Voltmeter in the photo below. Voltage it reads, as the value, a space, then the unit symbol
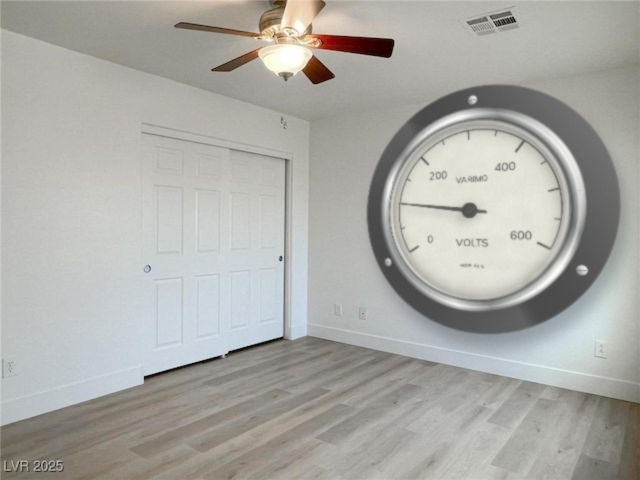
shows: 100 V
